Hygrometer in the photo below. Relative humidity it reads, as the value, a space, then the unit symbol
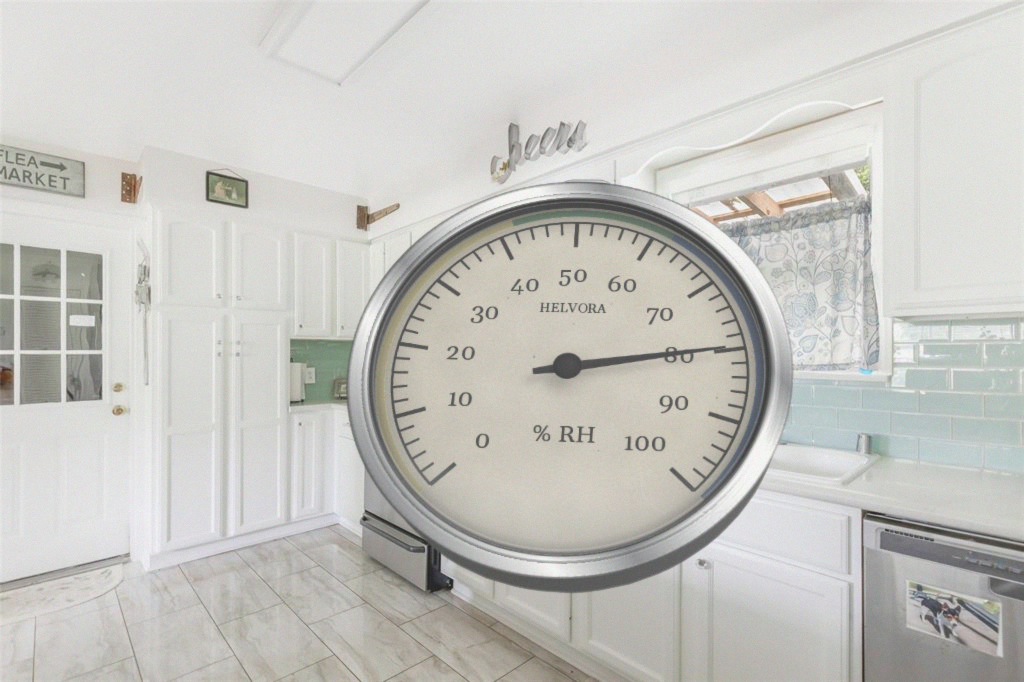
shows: 80 %
